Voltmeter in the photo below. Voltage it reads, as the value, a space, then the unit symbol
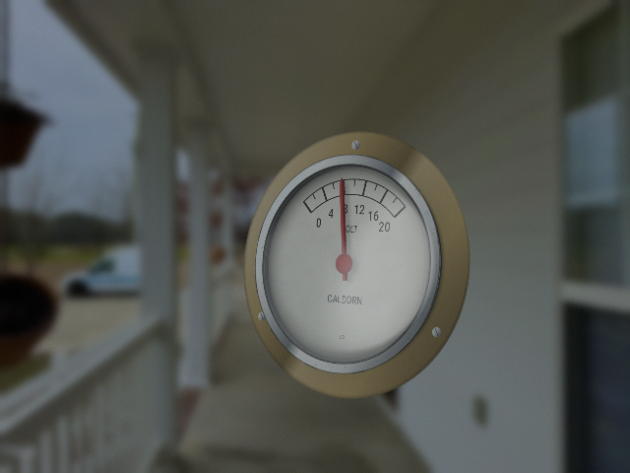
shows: 8 V
